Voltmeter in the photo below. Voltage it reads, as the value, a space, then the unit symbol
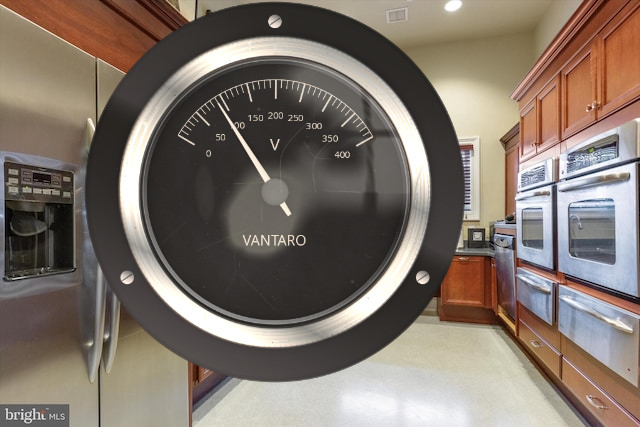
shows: 90 V
